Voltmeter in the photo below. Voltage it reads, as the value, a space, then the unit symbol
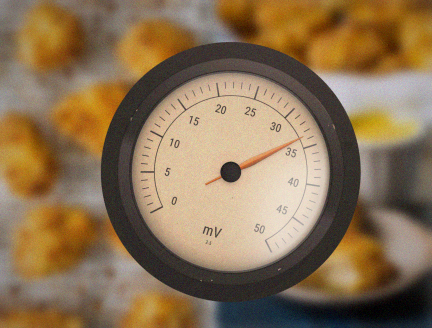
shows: 33.5 mV
